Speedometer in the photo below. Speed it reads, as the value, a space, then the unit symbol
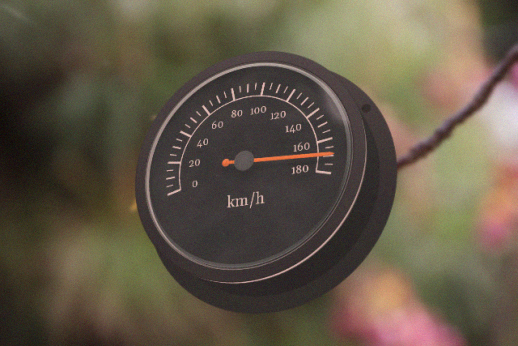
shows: 170 km/h
